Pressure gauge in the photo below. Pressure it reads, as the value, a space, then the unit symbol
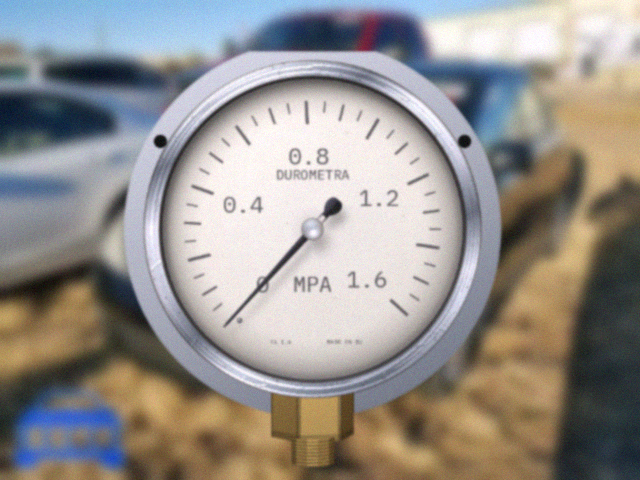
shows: 0 MPa
